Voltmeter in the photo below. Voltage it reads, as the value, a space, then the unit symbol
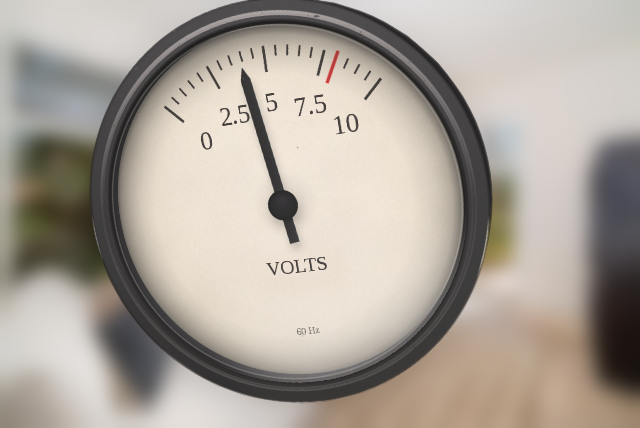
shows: 4 V
